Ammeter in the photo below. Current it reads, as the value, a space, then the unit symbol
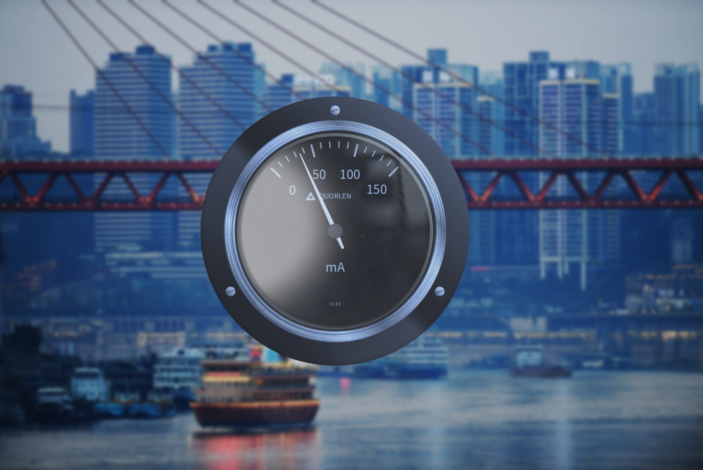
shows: 35 mA
